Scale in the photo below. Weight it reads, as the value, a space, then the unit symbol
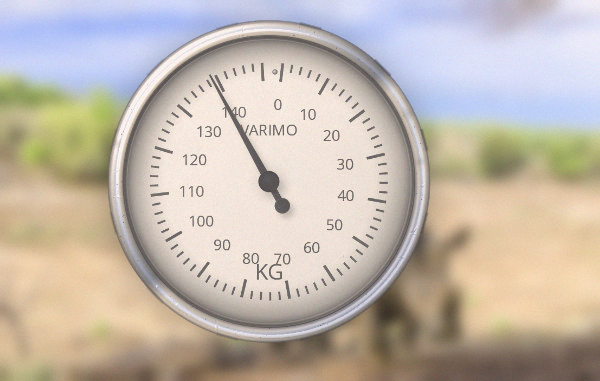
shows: 139 kg
